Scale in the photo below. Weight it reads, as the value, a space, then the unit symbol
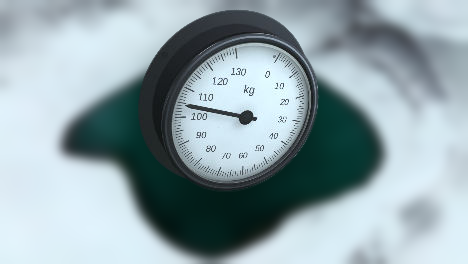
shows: 105 kg
